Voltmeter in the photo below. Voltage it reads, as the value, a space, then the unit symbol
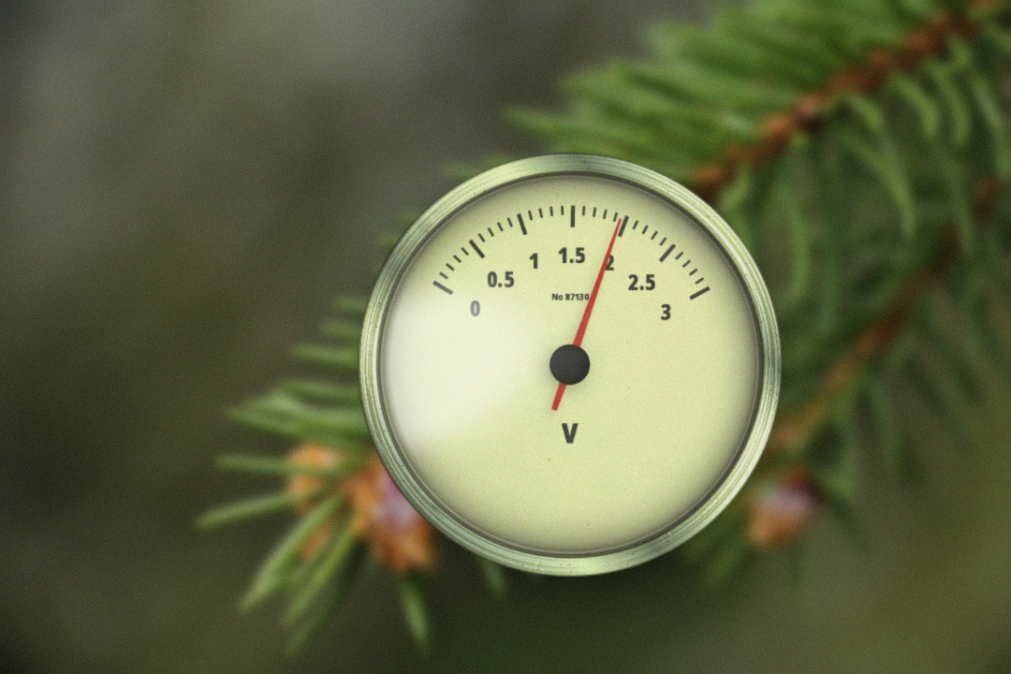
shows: 1.95 V
